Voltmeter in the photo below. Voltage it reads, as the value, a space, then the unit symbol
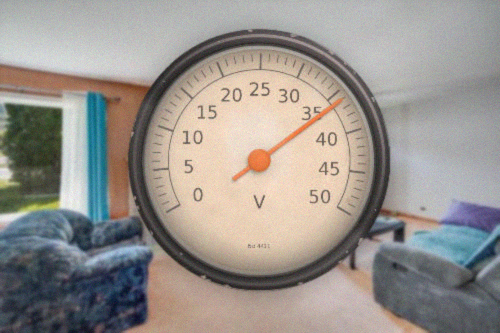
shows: 36 V
